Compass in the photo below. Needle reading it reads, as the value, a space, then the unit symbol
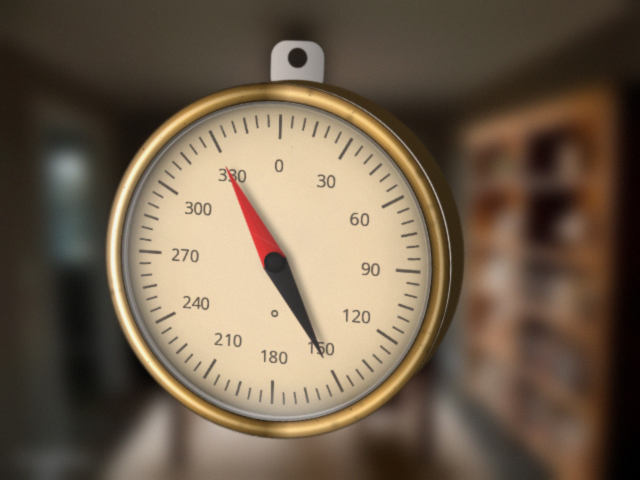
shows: 330 °
